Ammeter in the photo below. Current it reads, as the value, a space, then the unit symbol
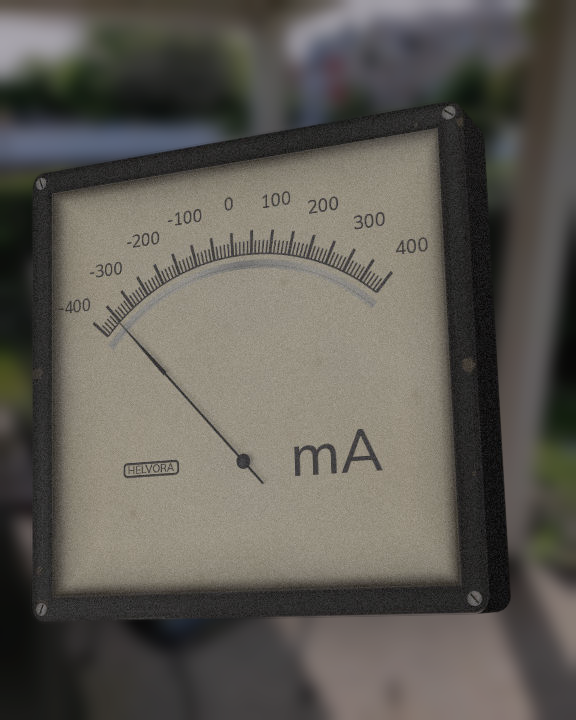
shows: -350 mA
